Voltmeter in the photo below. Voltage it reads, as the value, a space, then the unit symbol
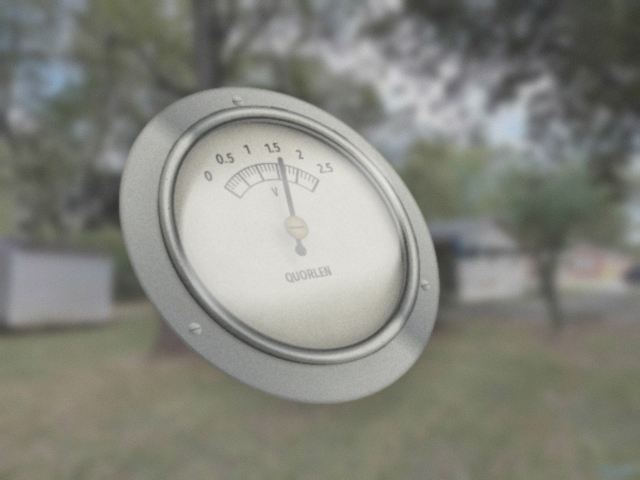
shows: 1.5 V
